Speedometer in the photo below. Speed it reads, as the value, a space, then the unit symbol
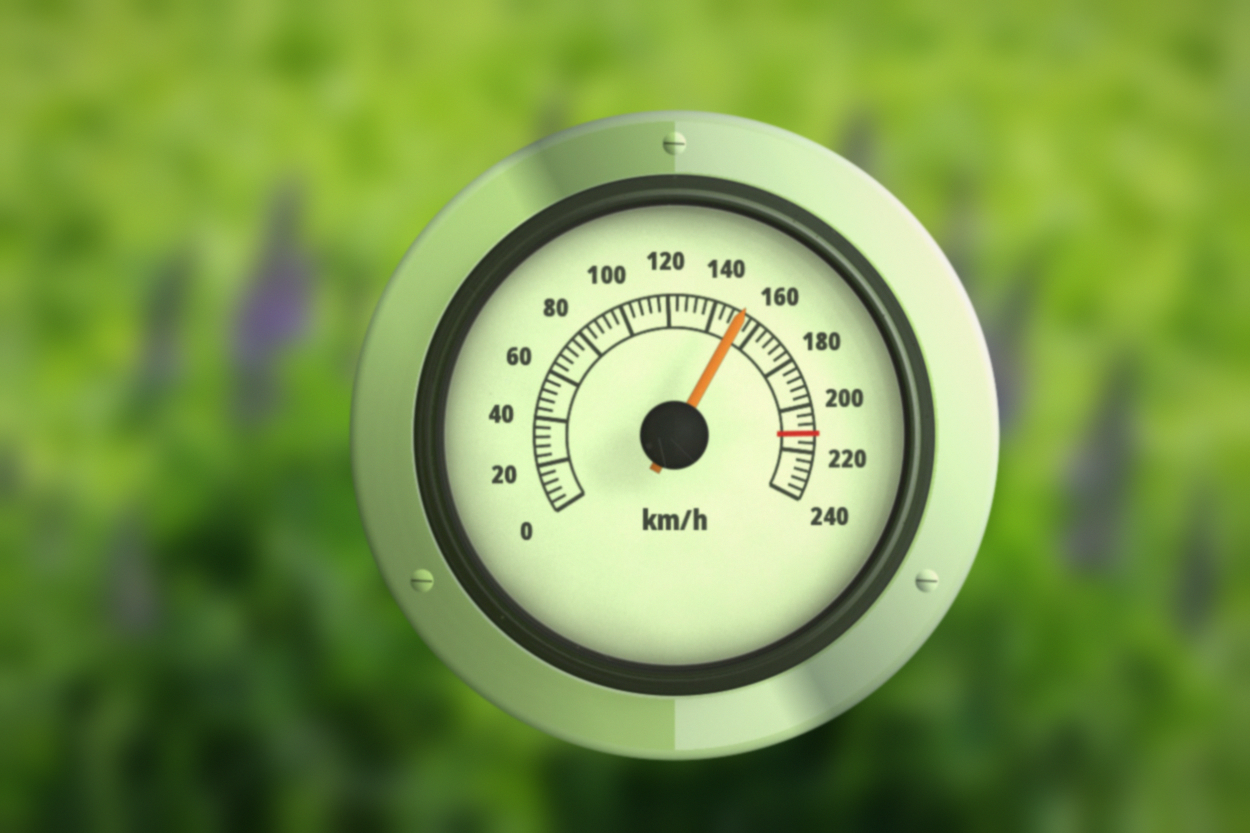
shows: 152 km/h
